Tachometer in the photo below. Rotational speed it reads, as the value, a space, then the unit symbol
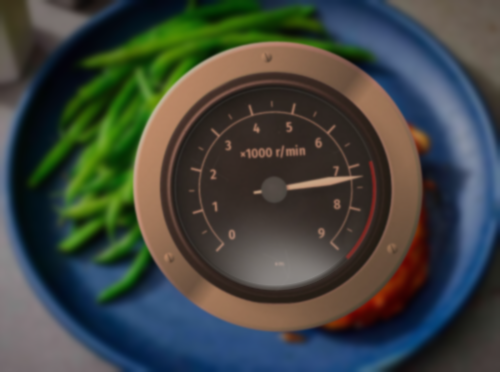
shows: 7250 rpm
